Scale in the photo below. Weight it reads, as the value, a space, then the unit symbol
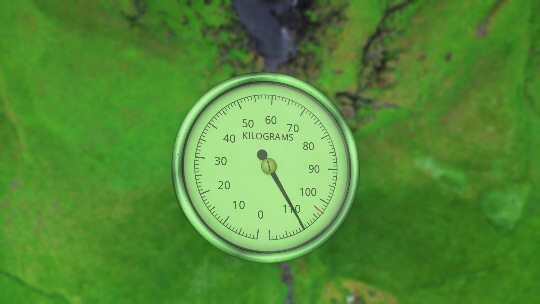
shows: 110 kg
